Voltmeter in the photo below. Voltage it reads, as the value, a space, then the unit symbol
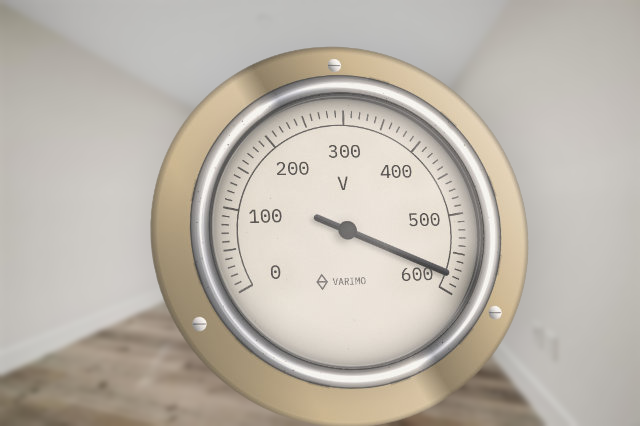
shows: 580 V
